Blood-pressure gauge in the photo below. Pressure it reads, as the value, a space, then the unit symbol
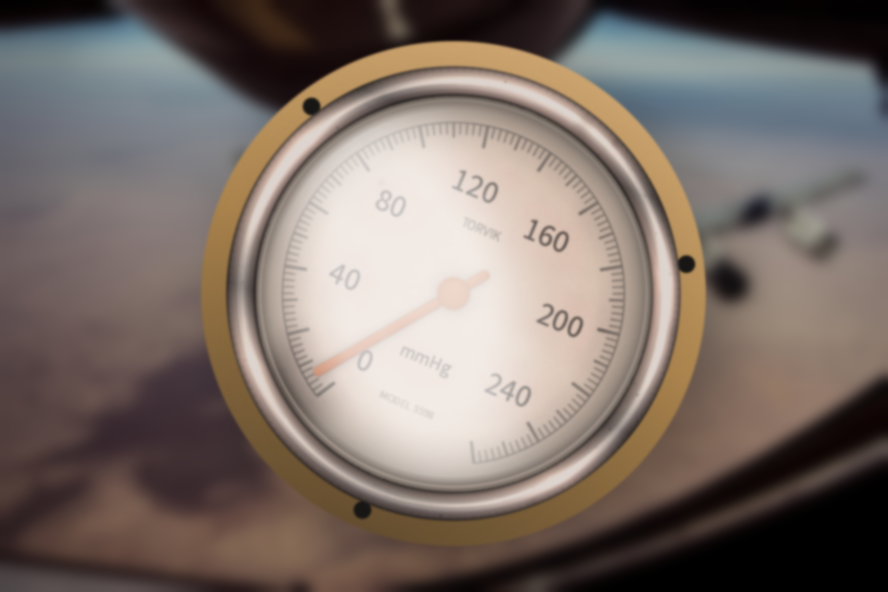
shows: 6 mmHg
